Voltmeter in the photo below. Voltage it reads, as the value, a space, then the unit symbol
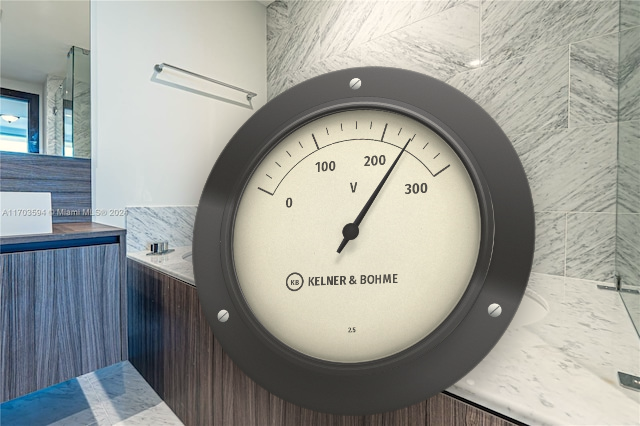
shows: 240 V
